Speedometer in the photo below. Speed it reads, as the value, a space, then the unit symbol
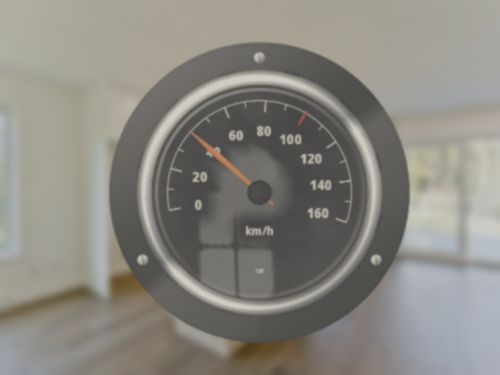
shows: 40 km/h
